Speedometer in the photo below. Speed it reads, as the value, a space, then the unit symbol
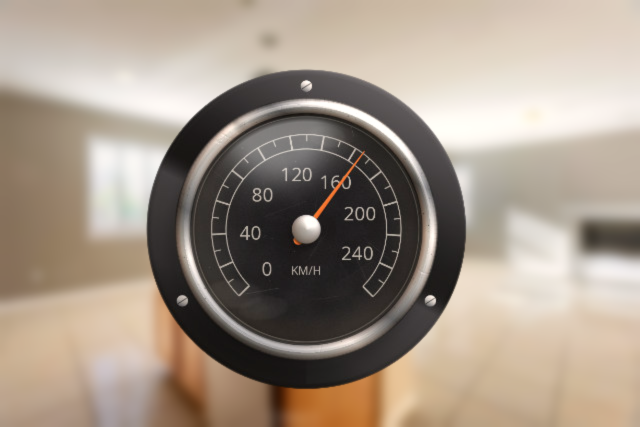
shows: 165 km/h
